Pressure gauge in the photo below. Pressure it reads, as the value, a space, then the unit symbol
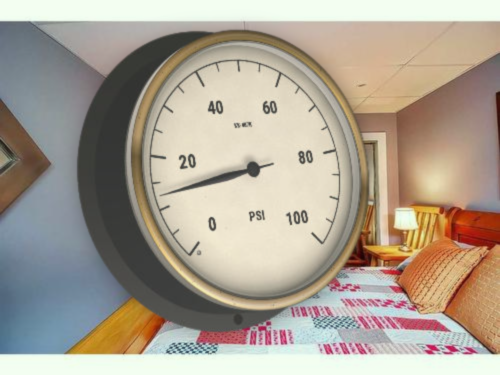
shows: 12.5 psi
